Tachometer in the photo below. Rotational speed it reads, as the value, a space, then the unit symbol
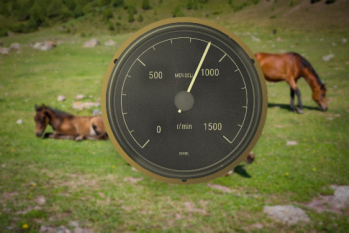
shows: 900 rpm
